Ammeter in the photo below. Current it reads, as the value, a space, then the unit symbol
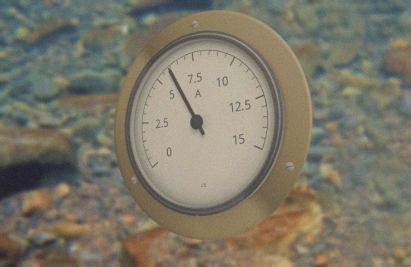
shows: 6 A
